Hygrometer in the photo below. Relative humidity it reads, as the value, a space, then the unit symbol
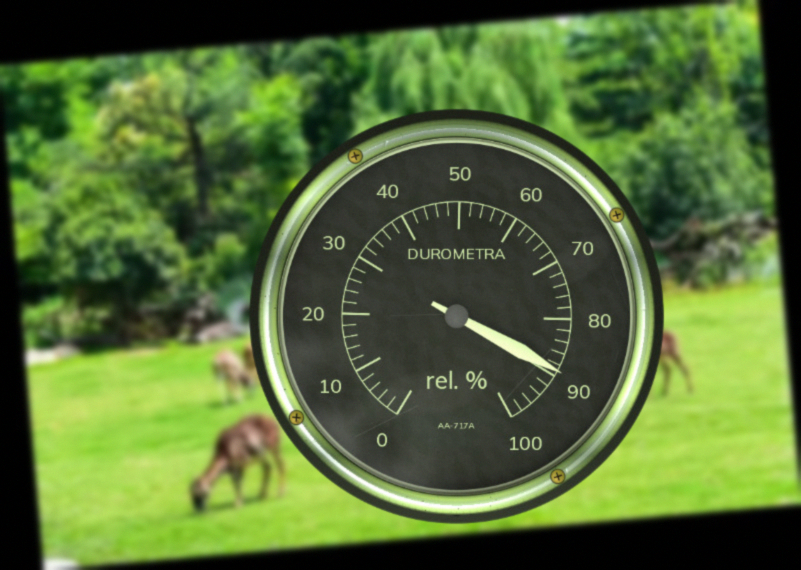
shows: 89 %
